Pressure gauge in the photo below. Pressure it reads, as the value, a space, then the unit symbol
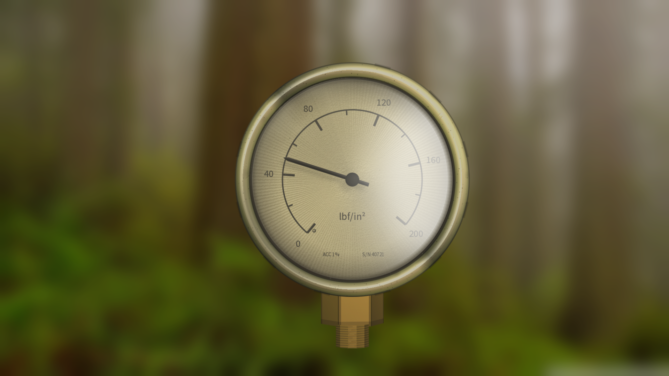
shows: 50 psi
